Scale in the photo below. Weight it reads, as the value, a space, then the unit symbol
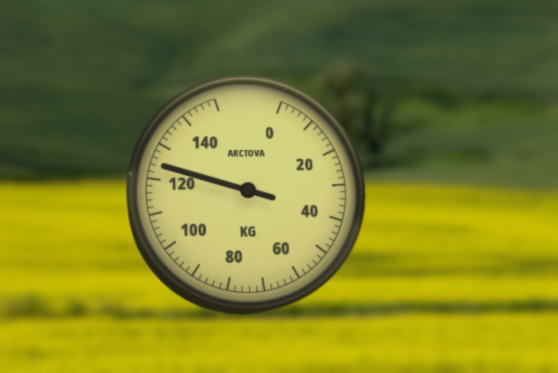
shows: 124 kg
